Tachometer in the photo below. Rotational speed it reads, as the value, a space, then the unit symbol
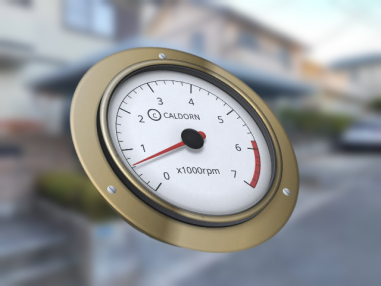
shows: 600 rpm
